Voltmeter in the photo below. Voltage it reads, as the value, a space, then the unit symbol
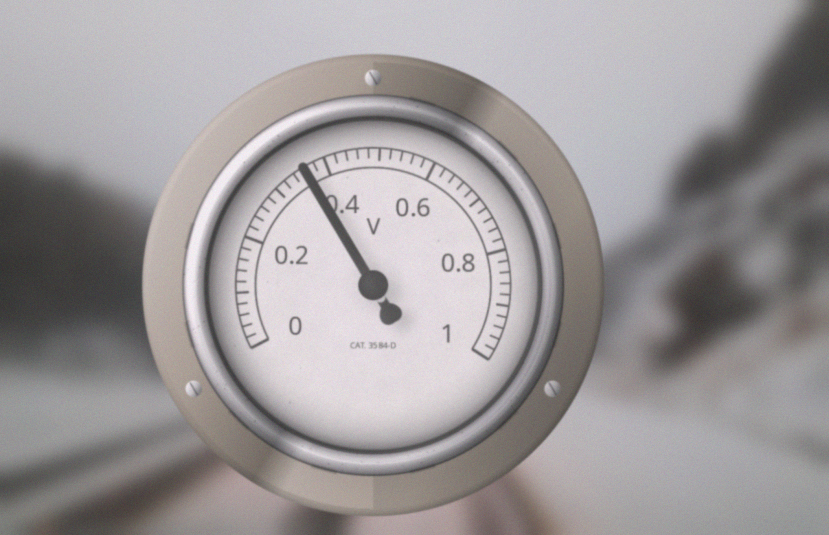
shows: 0.36 V
